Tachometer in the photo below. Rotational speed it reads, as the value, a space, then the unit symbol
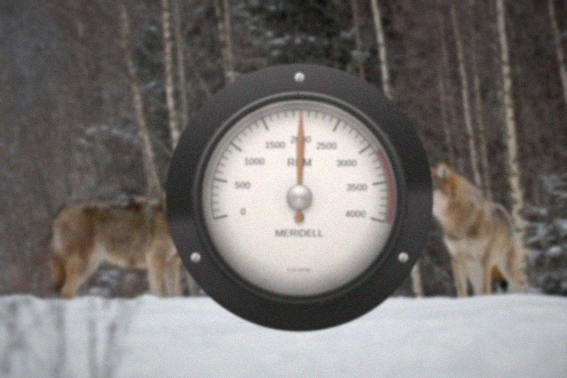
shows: 2000 rpm
